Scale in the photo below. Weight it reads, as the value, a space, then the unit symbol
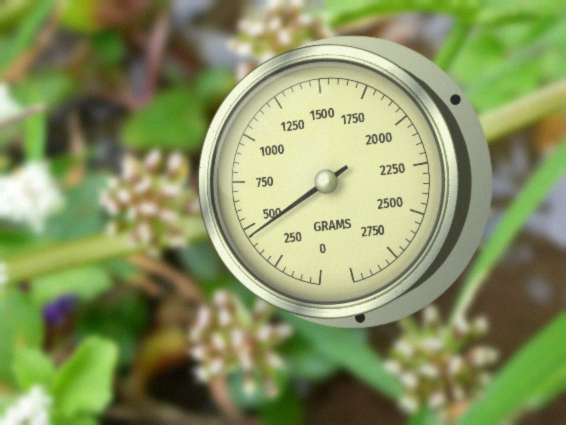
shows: 450 g
